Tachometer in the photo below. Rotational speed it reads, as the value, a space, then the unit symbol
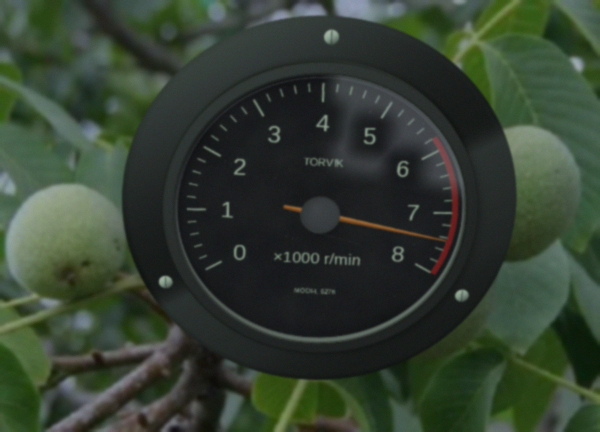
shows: 7400 rpm
